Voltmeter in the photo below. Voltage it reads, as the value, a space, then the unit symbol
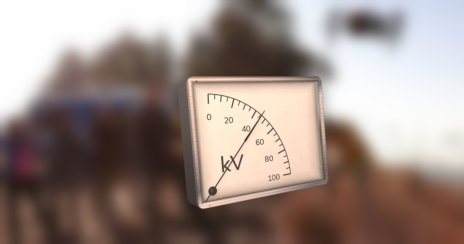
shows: 45 kV
